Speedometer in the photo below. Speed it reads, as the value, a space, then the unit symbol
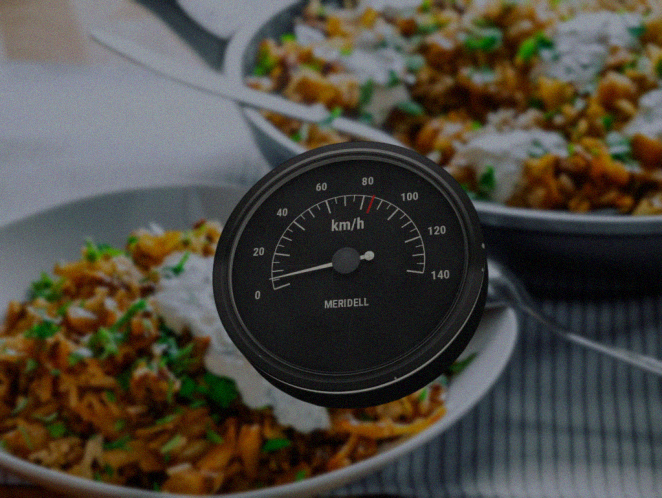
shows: 5 km/h
